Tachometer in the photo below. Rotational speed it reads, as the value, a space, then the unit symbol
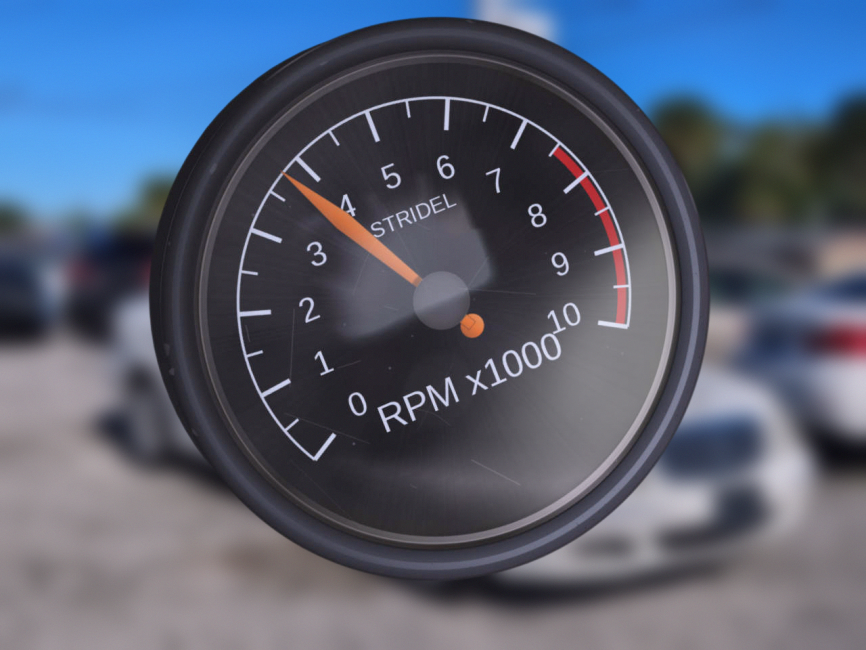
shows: 3750 rpm
